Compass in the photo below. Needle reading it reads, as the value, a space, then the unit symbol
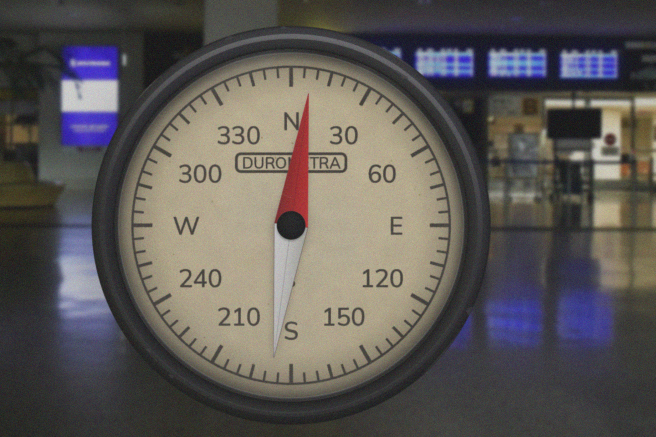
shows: 7.5 °
